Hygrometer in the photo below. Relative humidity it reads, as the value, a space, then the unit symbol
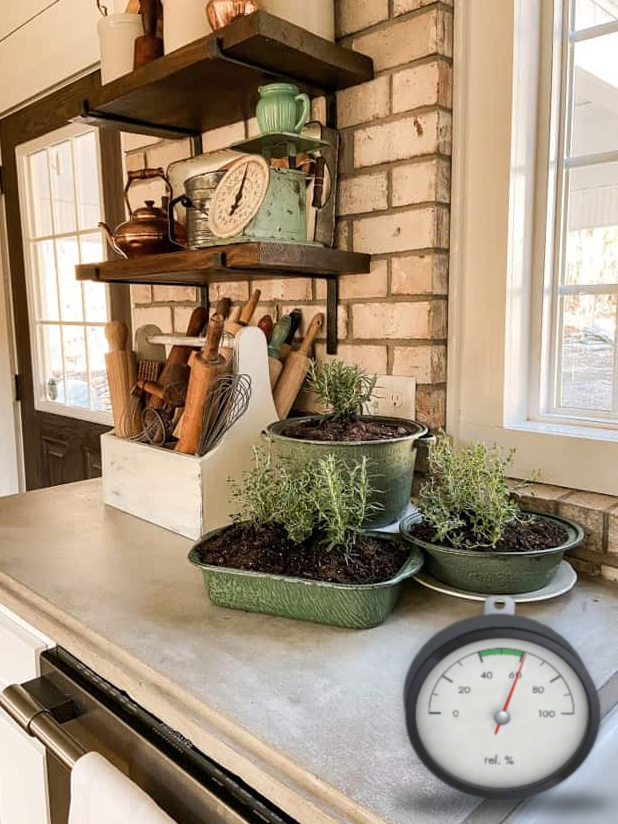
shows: 60 %
